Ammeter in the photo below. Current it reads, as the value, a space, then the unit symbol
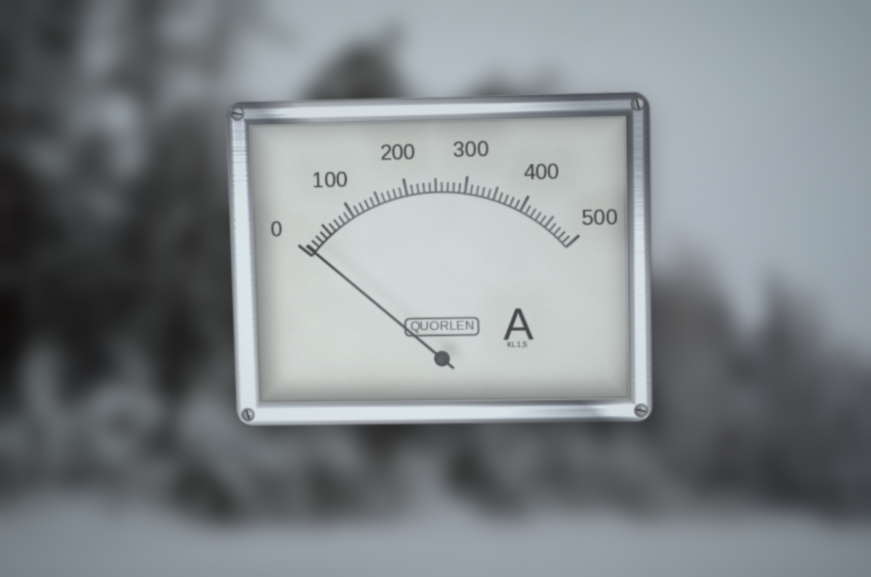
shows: 10 A
